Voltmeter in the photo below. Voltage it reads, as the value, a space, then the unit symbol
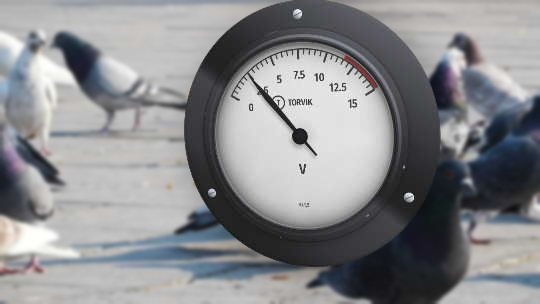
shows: 2.5 V
